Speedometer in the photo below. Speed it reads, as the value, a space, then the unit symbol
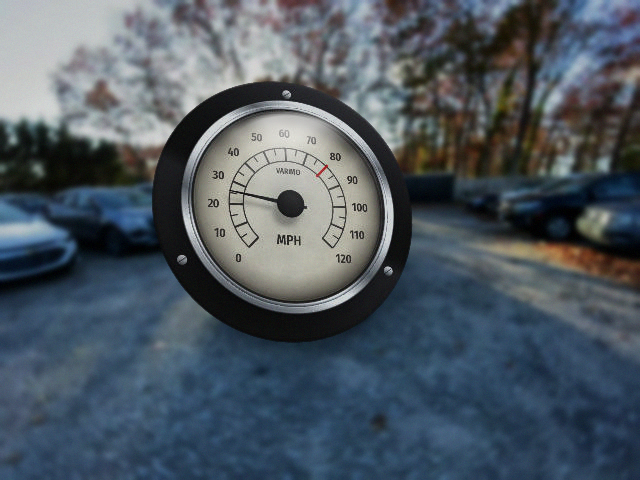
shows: 25 mph
